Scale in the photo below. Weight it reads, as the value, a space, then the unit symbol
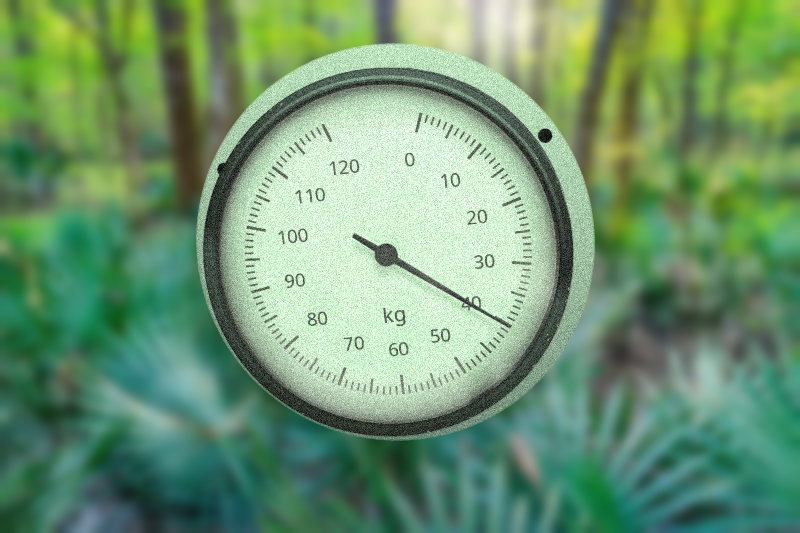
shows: 40 kg
